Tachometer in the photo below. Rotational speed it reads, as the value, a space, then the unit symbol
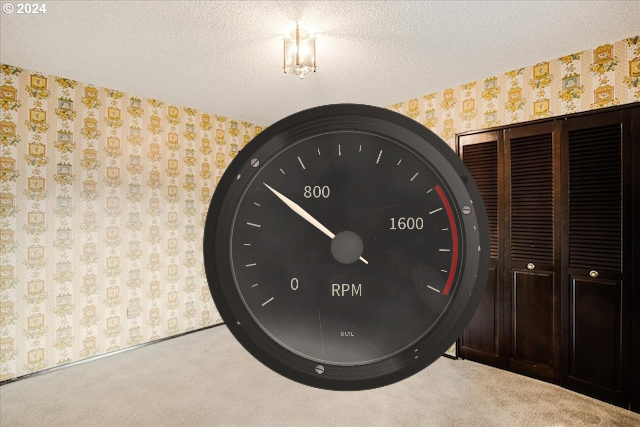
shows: 600 rpm
